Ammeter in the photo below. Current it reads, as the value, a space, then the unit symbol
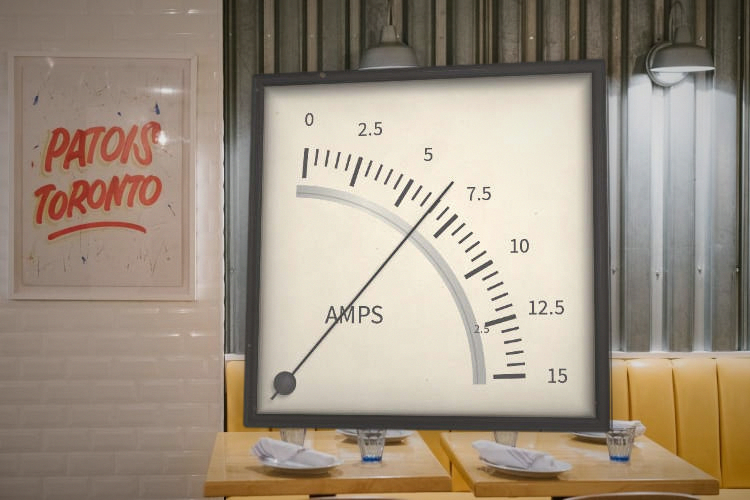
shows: 6.5 A
